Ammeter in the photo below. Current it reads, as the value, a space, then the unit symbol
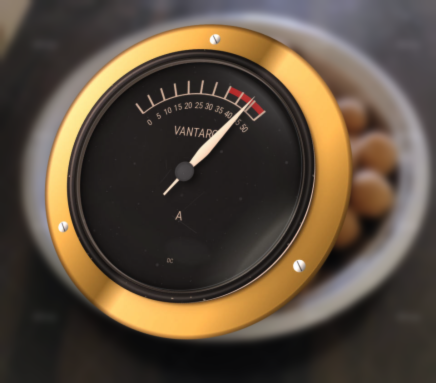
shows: 45 A
